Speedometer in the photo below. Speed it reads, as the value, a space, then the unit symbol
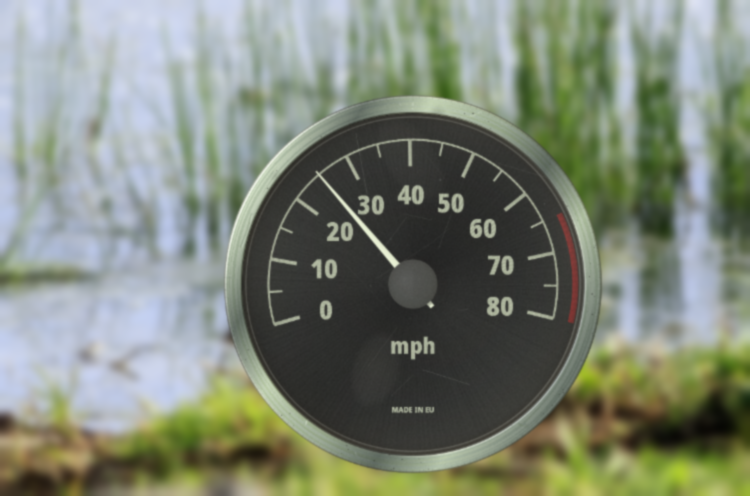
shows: 25 mph
